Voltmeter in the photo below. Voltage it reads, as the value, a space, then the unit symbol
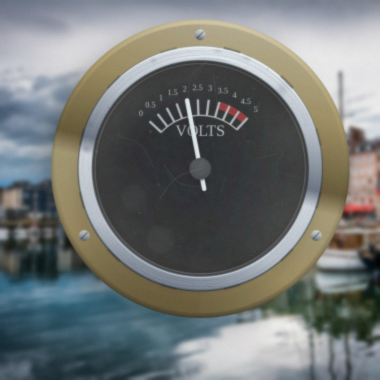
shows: 2 V
